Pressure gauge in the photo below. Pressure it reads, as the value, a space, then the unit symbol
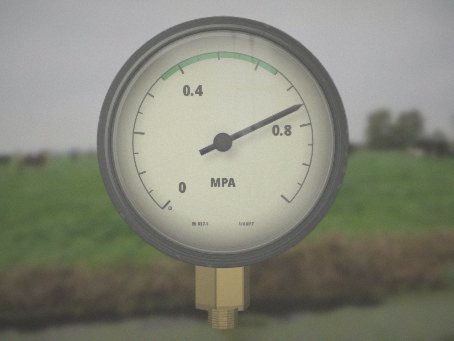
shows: 0.75 MPa
